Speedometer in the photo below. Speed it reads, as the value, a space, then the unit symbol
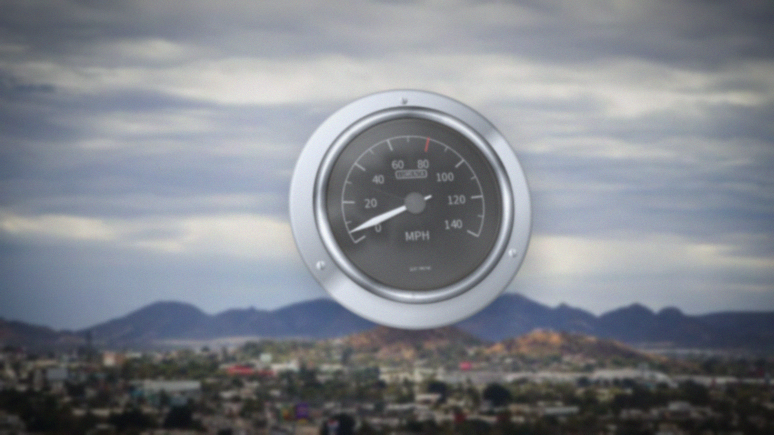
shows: 5 mph
